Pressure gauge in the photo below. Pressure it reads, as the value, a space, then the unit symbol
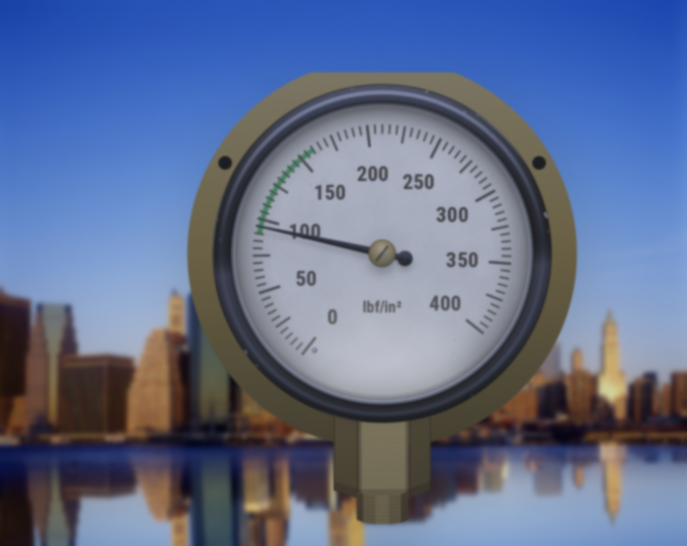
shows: 95 psi
